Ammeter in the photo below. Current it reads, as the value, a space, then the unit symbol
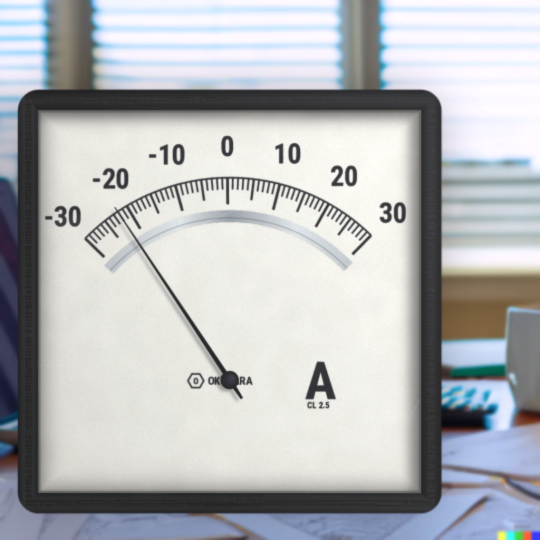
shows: -22 A
